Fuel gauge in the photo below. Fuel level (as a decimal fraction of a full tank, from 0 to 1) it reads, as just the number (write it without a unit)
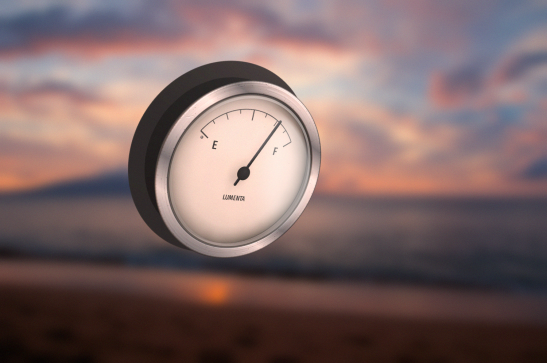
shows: 0.75
